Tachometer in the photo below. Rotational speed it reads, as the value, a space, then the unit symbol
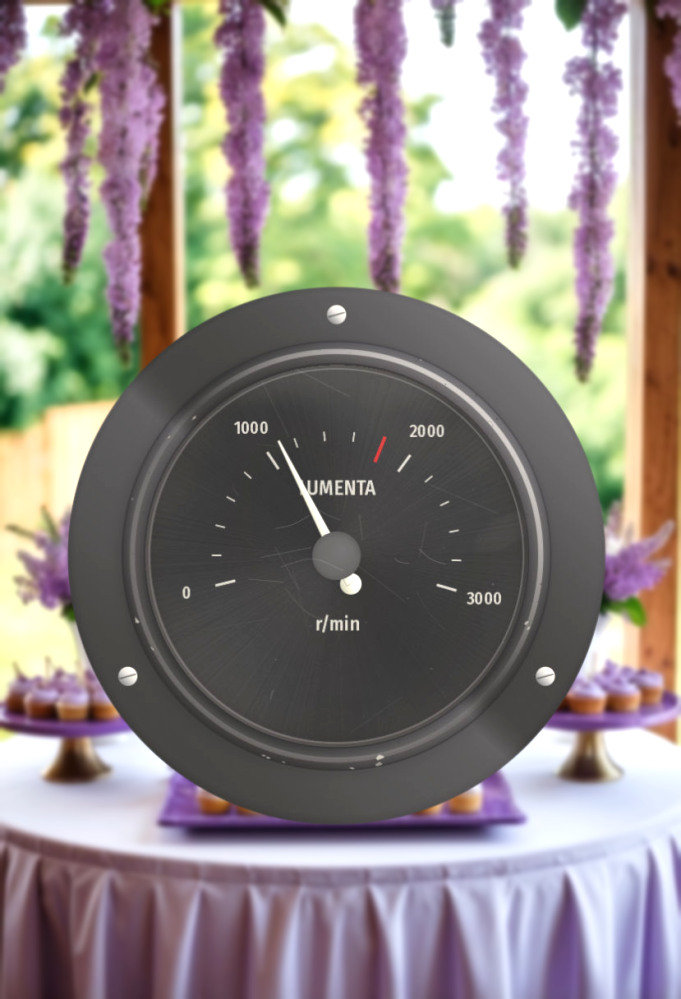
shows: 1100 rpm
